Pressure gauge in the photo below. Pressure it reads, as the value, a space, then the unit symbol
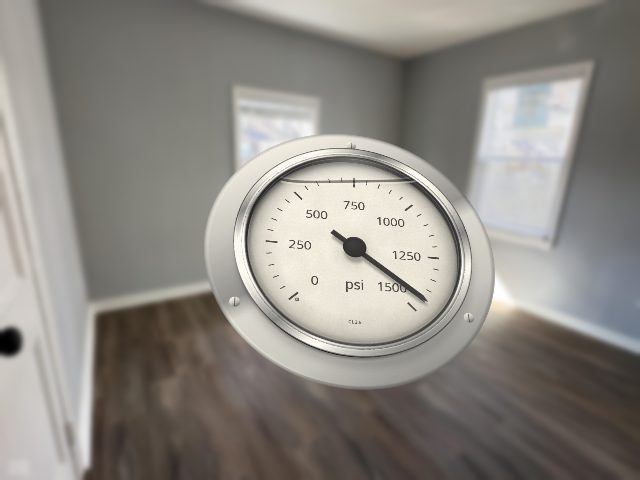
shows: 1450 psi
